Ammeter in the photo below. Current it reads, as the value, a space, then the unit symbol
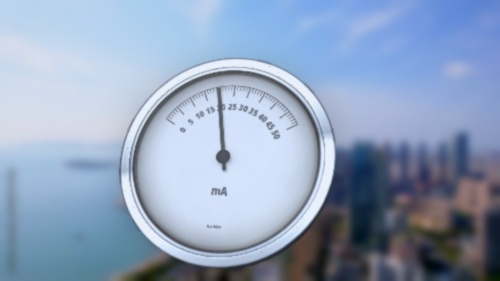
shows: 20 mA
